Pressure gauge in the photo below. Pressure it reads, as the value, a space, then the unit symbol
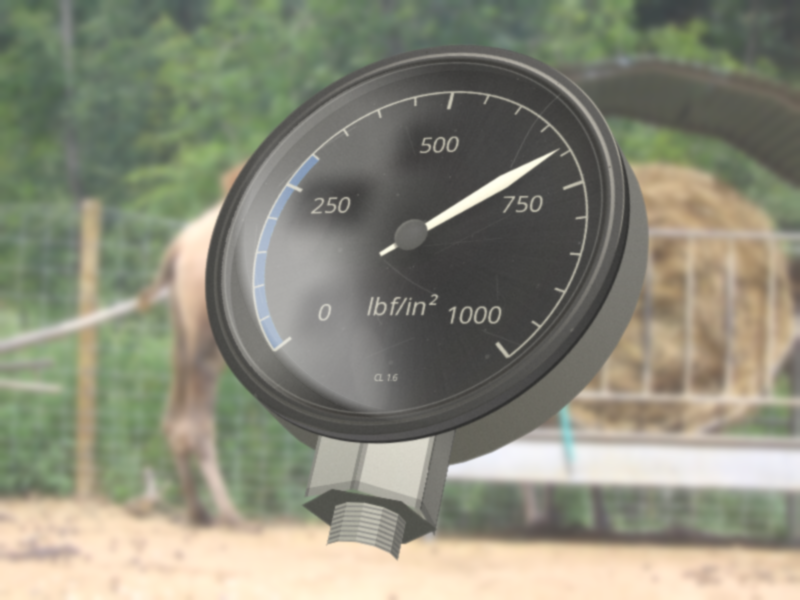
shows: 700 psi
